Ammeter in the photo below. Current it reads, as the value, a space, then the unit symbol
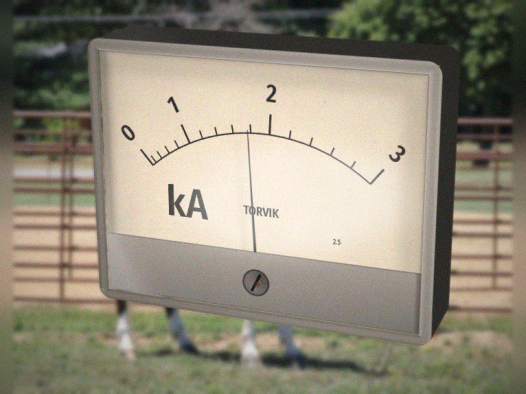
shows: 1.8 kA
